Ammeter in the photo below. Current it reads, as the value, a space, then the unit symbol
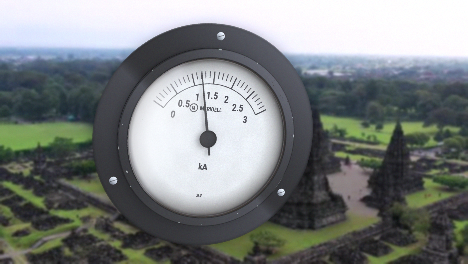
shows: 1.2 kA
